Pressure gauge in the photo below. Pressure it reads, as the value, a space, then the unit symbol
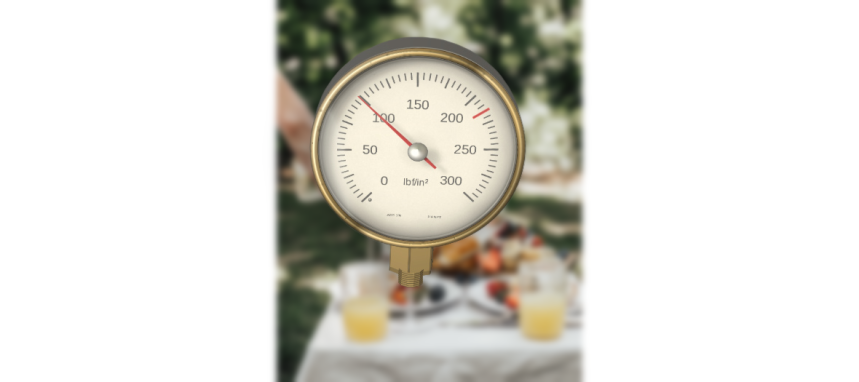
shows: 100 psi
